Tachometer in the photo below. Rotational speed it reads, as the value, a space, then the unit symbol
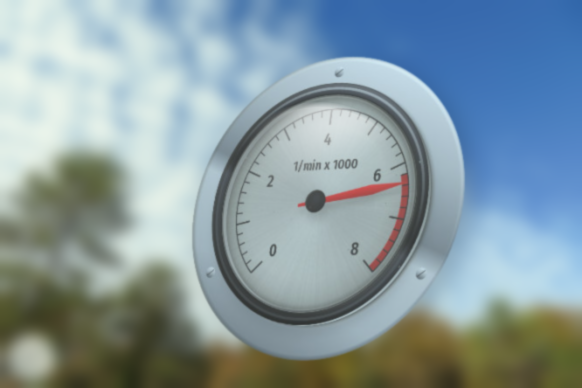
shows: 6400 rpm
